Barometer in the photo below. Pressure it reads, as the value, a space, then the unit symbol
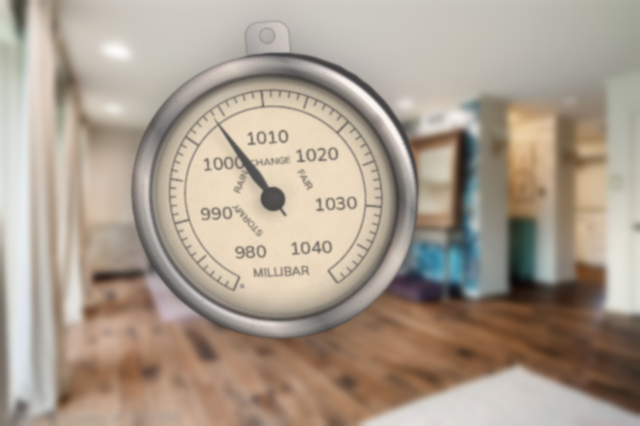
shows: 1004 mbar
